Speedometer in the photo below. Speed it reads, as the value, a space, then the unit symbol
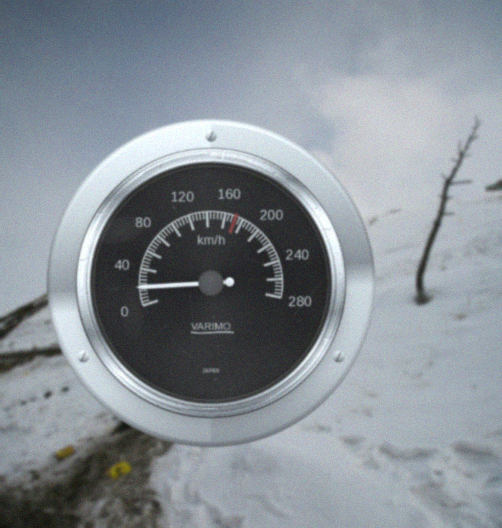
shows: 20 km/h
